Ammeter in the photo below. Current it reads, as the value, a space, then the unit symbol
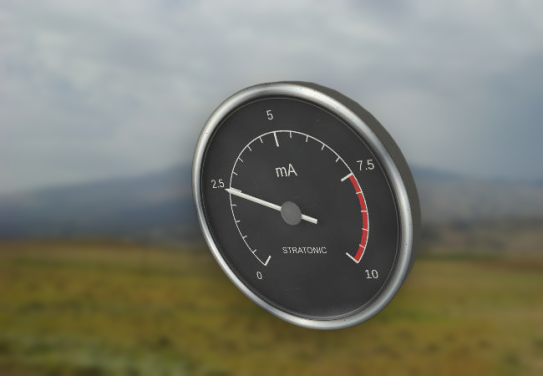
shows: 2.5 mA
